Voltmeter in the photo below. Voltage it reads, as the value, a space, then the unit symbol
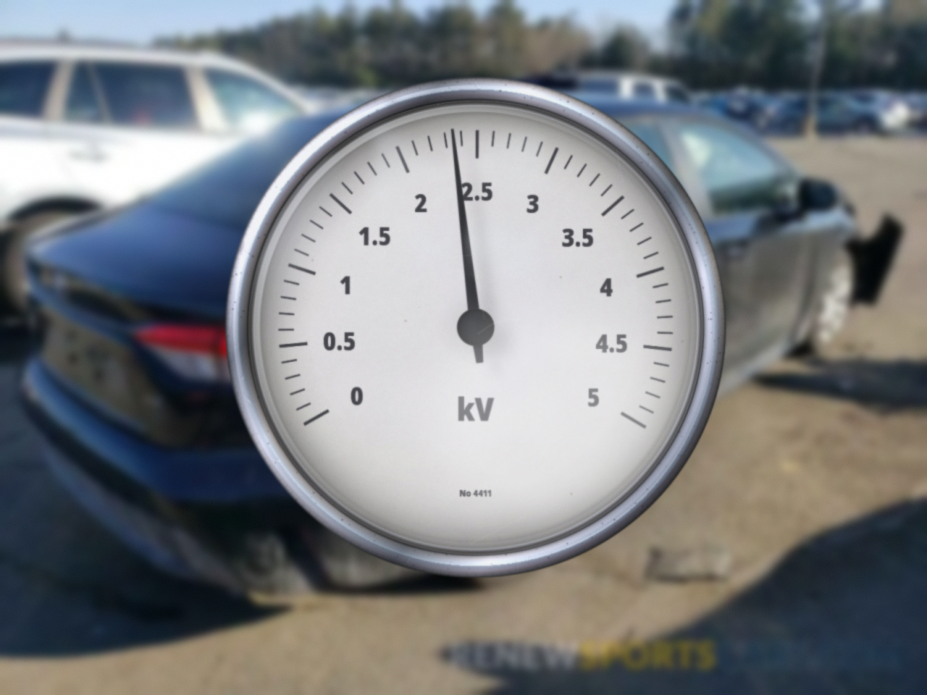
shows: 2.35 kV
